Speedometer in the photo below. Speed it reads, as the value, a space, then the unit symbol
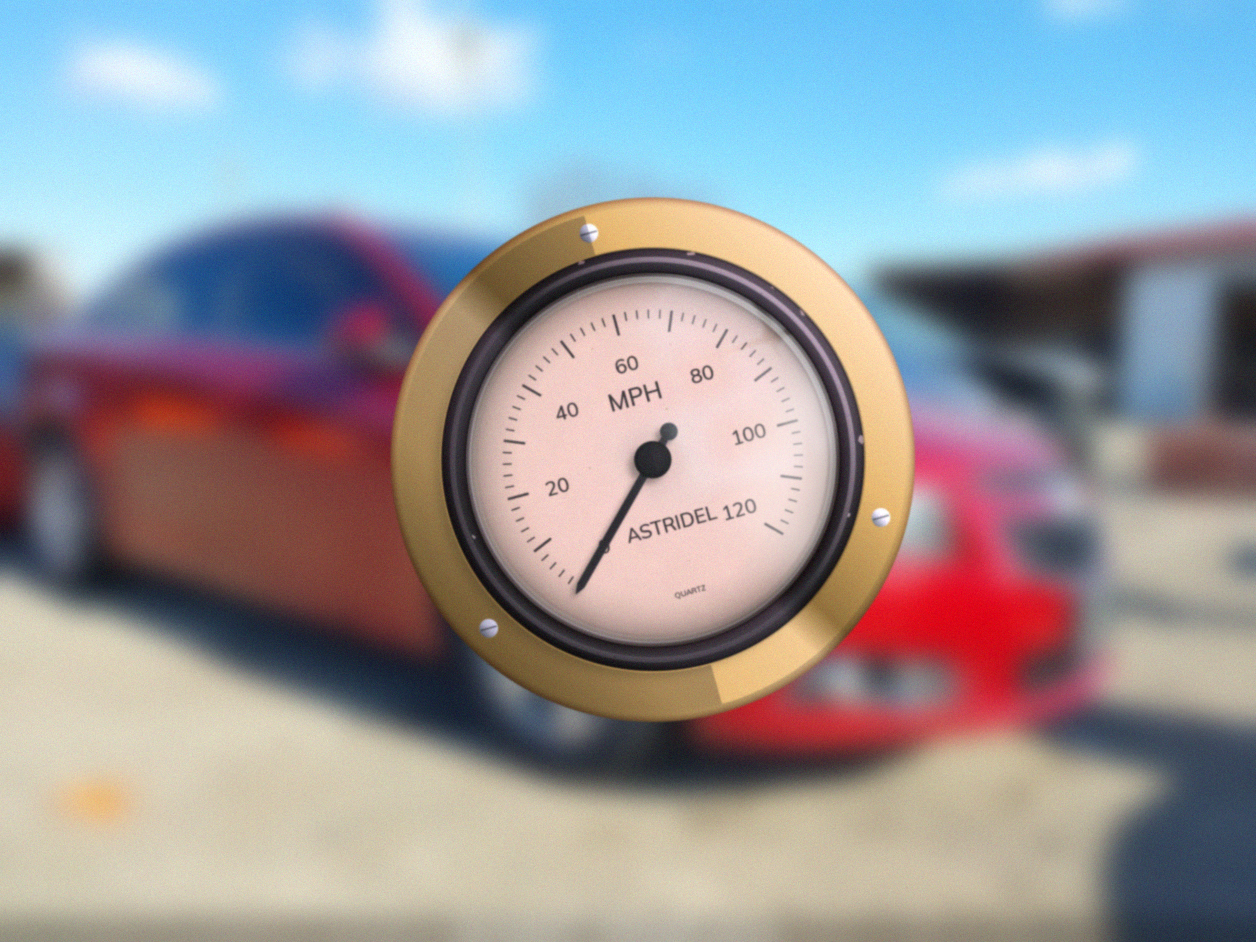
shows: 0 mph
